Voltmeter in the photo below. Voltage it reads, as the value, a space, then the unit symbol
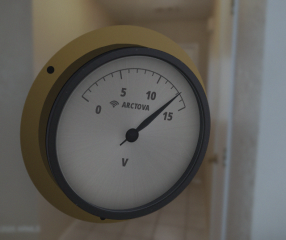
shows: 13 V
